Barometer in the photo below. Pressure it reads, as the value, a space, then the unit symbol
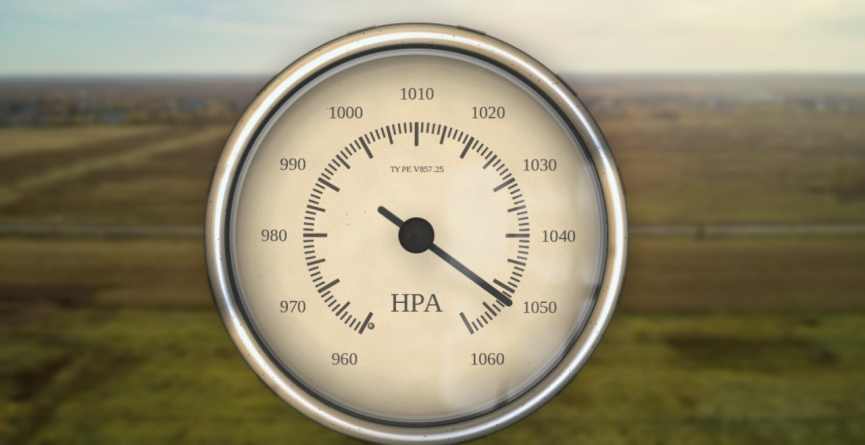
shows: 1052 hPa
